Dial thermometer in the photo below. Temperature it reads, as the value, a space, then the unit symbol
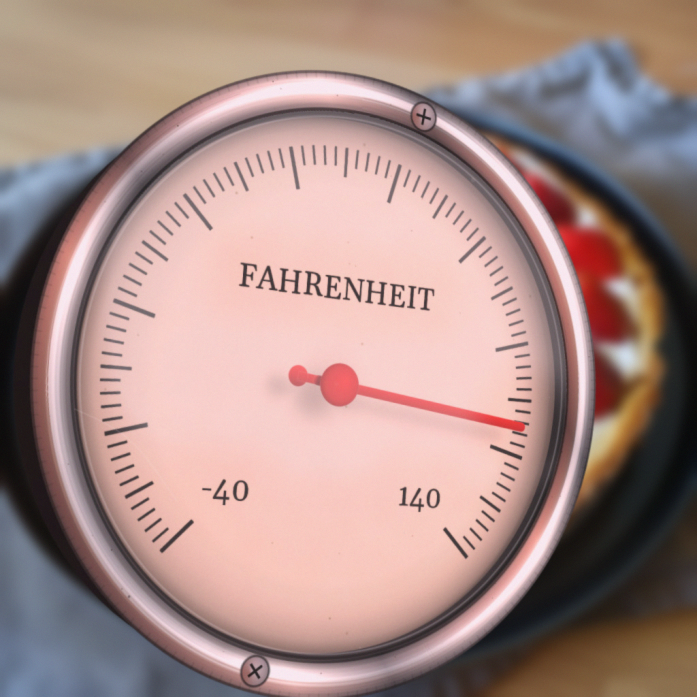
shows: 115 °F
